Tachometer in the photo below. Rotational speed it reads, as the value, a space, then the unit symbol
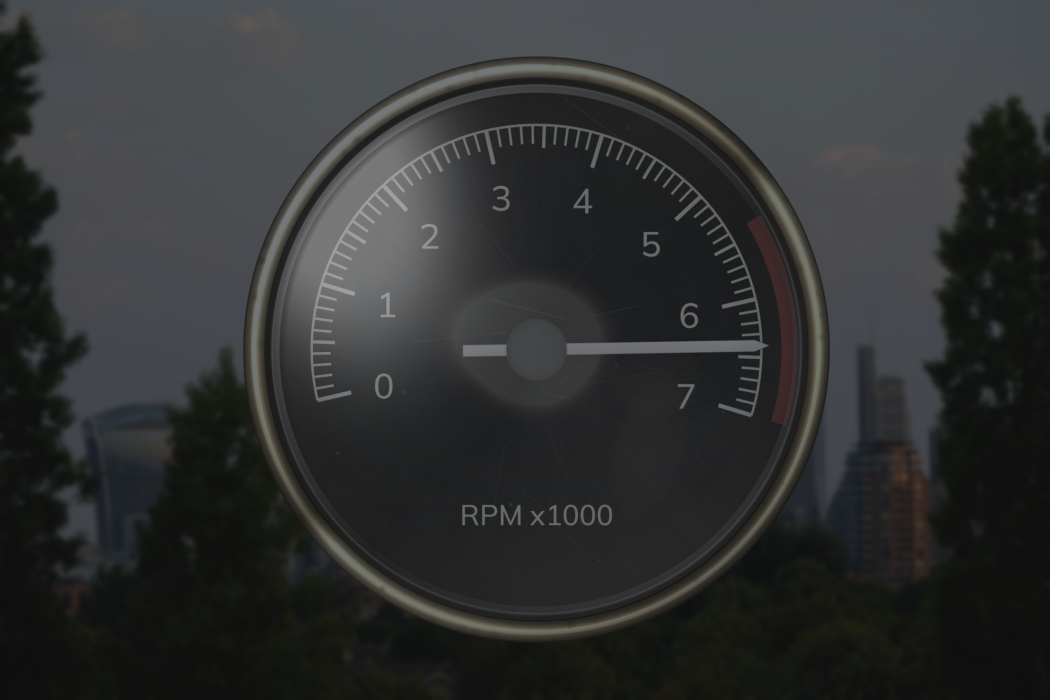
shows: 6400 rpm
